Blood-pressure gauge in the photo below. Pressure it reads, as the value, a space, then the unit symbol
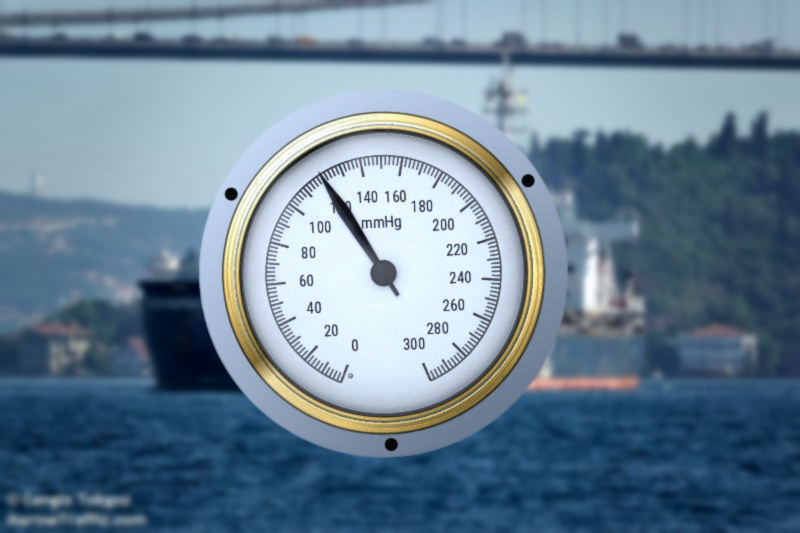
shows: 120 mmHg
